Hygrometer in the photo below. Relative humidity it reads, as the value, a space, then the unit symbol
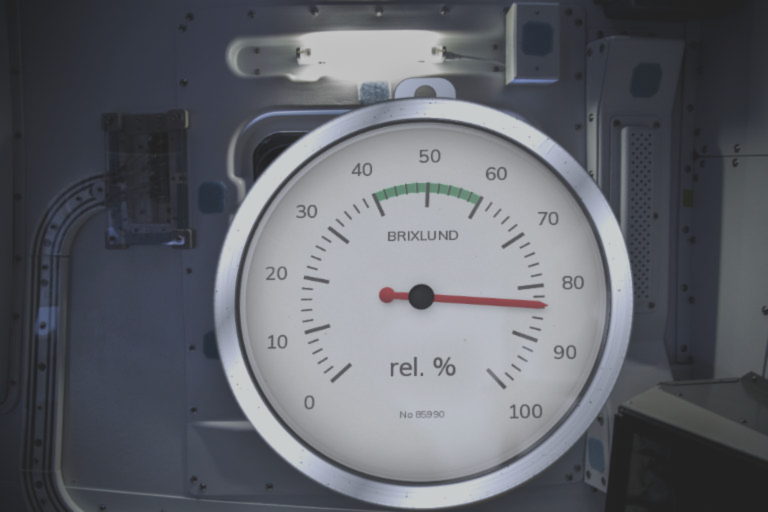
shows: 84 %
